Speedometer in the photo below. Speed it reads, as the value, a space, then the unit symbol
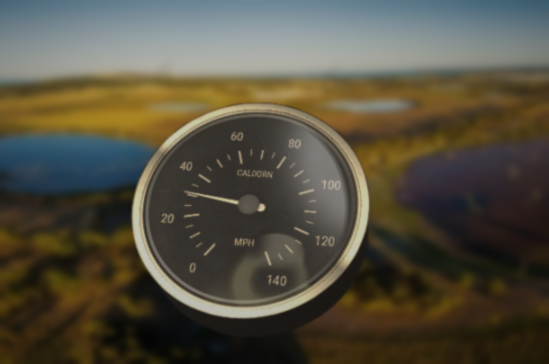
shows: 30 mph
